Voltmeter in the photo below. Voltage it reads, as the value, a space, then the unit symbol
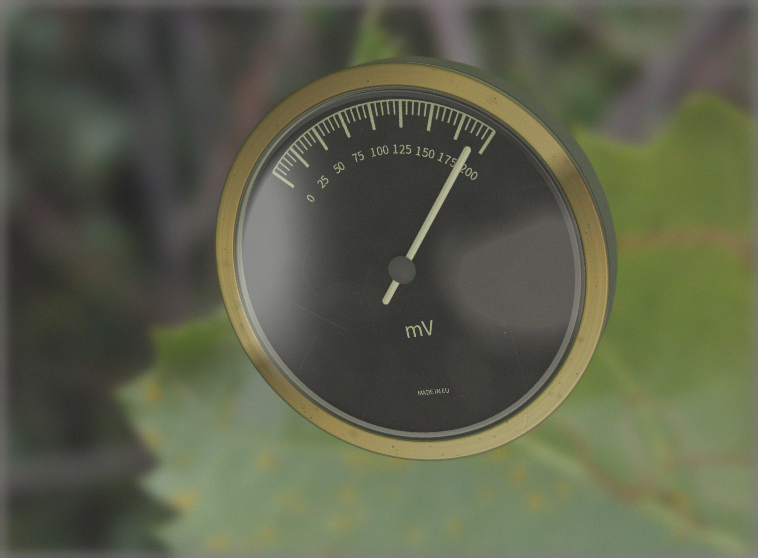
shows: 190 mV
